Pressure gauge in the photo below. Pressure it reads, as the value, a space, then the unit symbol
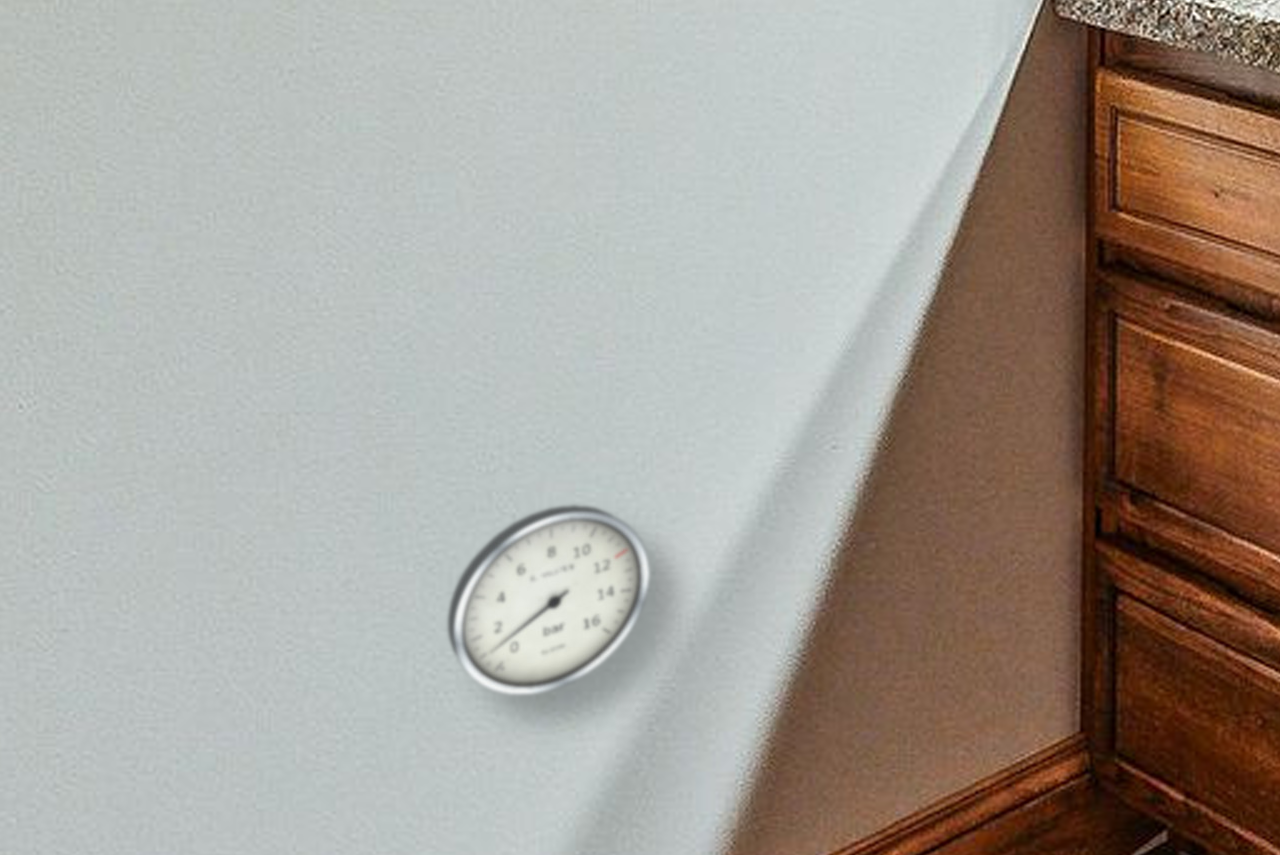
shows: 1 bar
